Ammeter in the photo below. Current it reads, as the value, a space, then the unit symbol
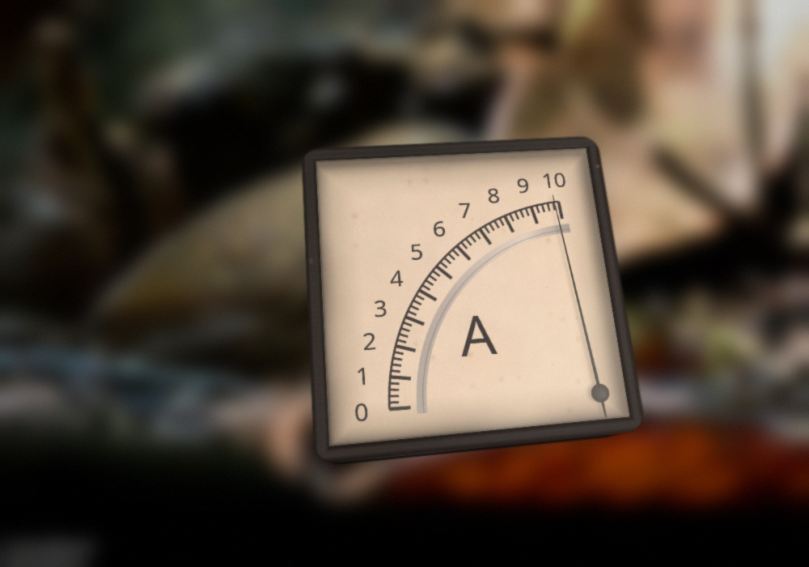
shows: 9.8 A
